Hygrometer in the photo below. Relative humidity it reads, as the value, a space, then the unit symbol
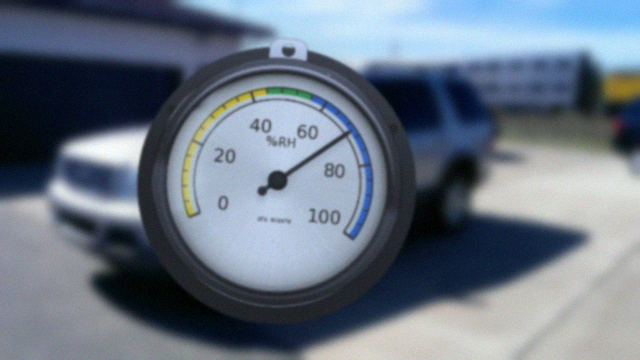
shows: 70 %
